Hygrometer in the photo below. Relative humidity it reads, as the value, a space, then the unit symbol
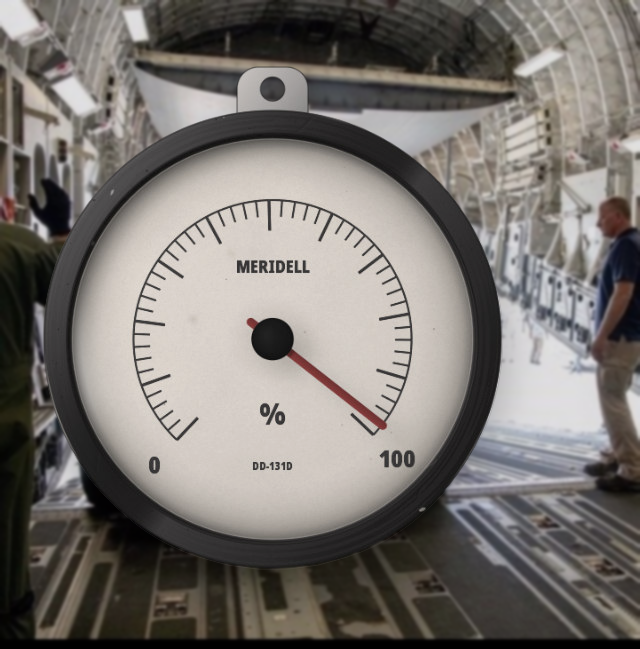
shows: 98 %
